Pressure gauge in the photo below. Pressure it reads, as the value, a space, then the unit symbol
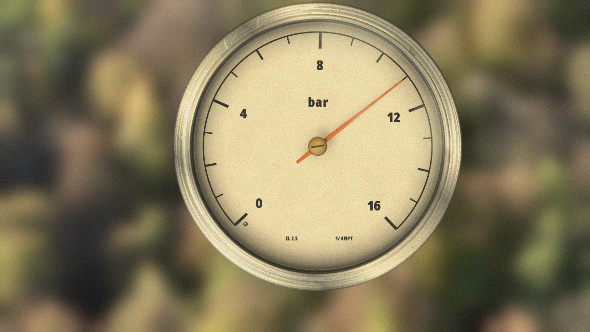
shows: 11 bar
